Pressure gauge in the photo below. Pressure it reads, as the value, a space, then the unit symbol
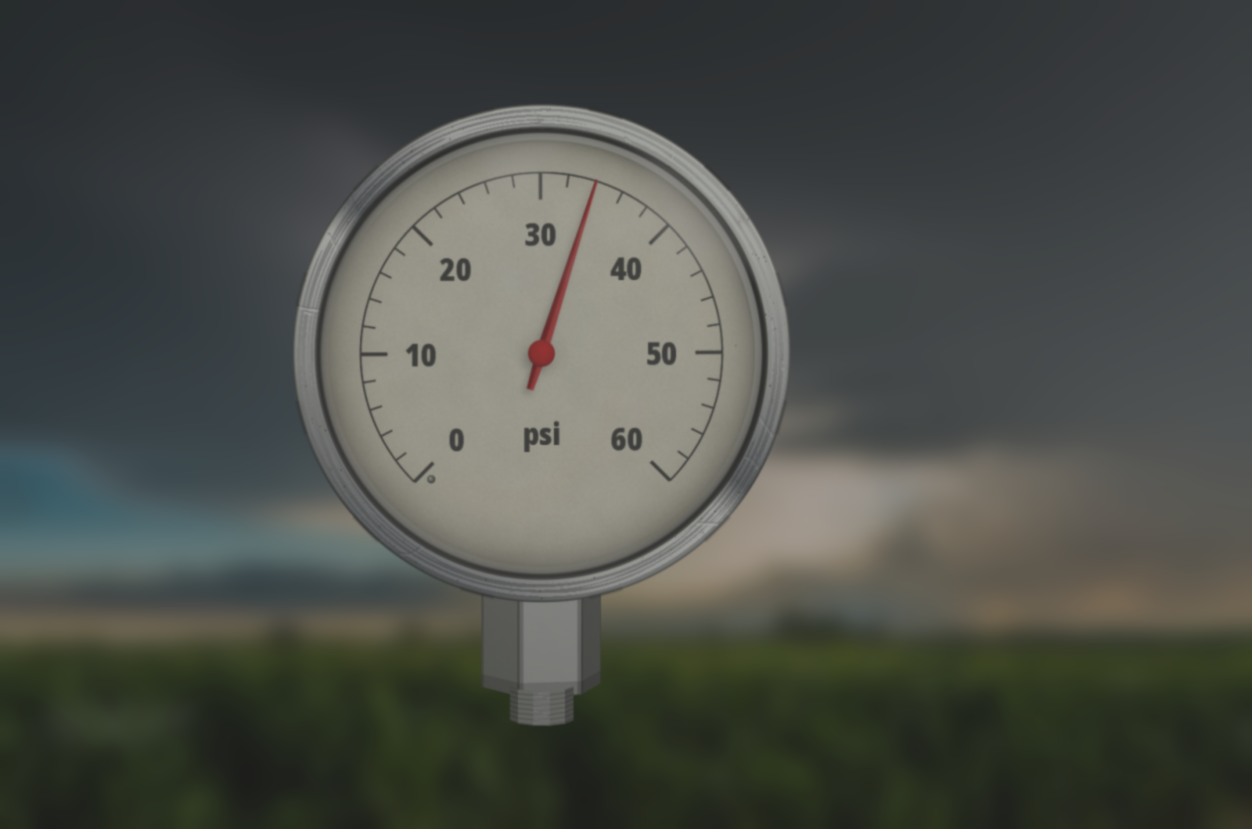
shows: 34 psi
